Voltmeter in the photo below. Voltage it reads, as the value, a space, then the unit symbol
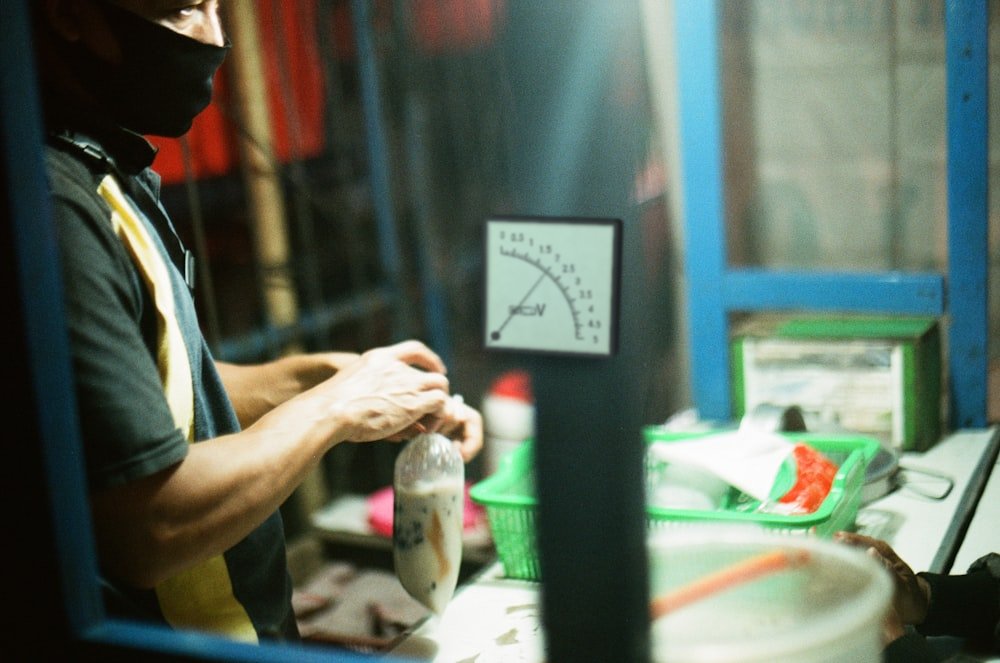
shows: 2 V
